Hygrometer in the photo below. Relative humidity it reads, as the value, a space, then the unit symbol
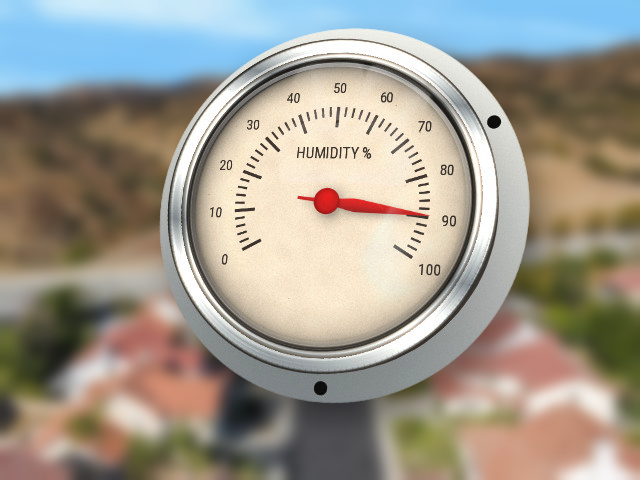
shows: 90 %
